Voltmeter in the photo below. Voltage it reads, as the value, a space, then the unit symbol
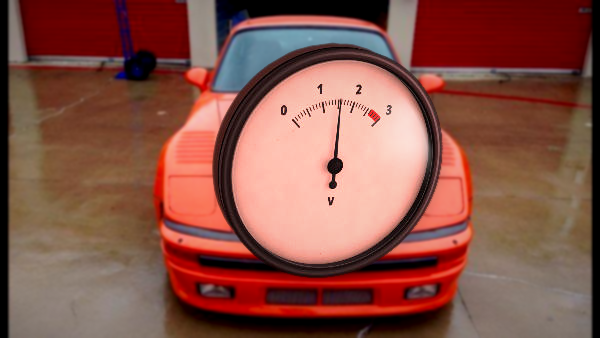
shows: 1.5 V
